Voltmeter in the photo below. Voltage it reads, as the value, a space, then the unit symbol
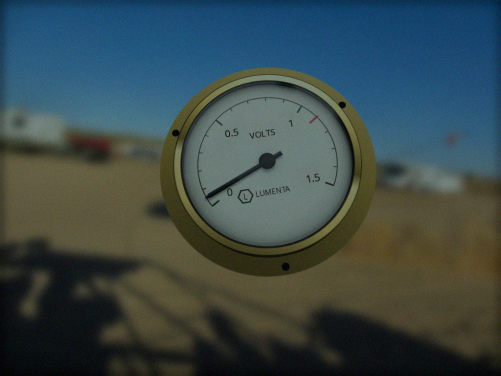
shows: 0.05 V
